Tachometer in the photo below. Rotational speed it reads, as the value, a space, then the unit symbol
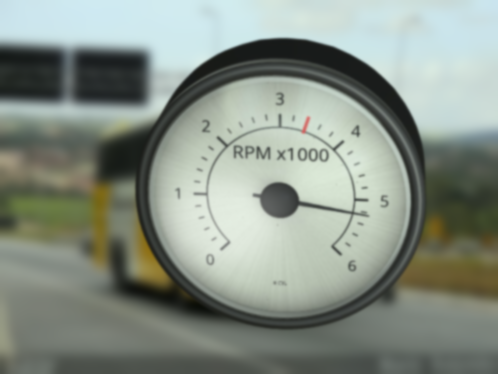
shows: 5200 rpm
